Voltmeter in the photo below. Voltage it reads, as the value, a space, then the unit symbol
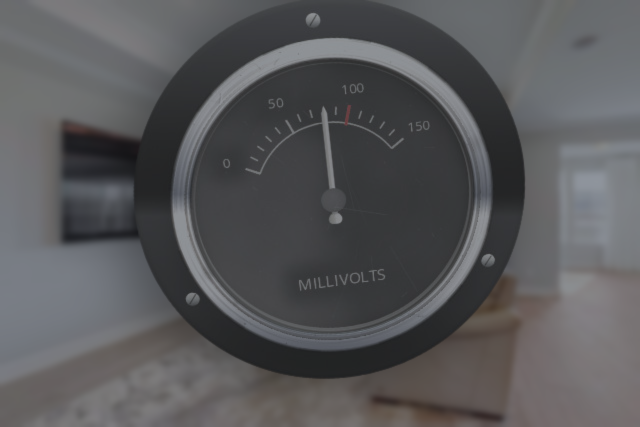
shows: 80 mV
